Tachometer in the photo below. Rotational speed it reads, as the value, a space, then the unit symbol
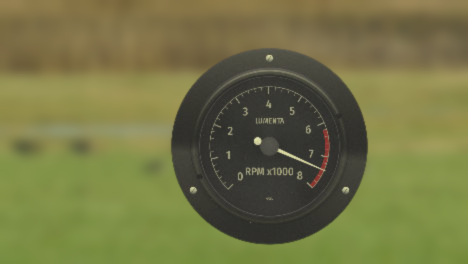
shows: 7400 rpm
